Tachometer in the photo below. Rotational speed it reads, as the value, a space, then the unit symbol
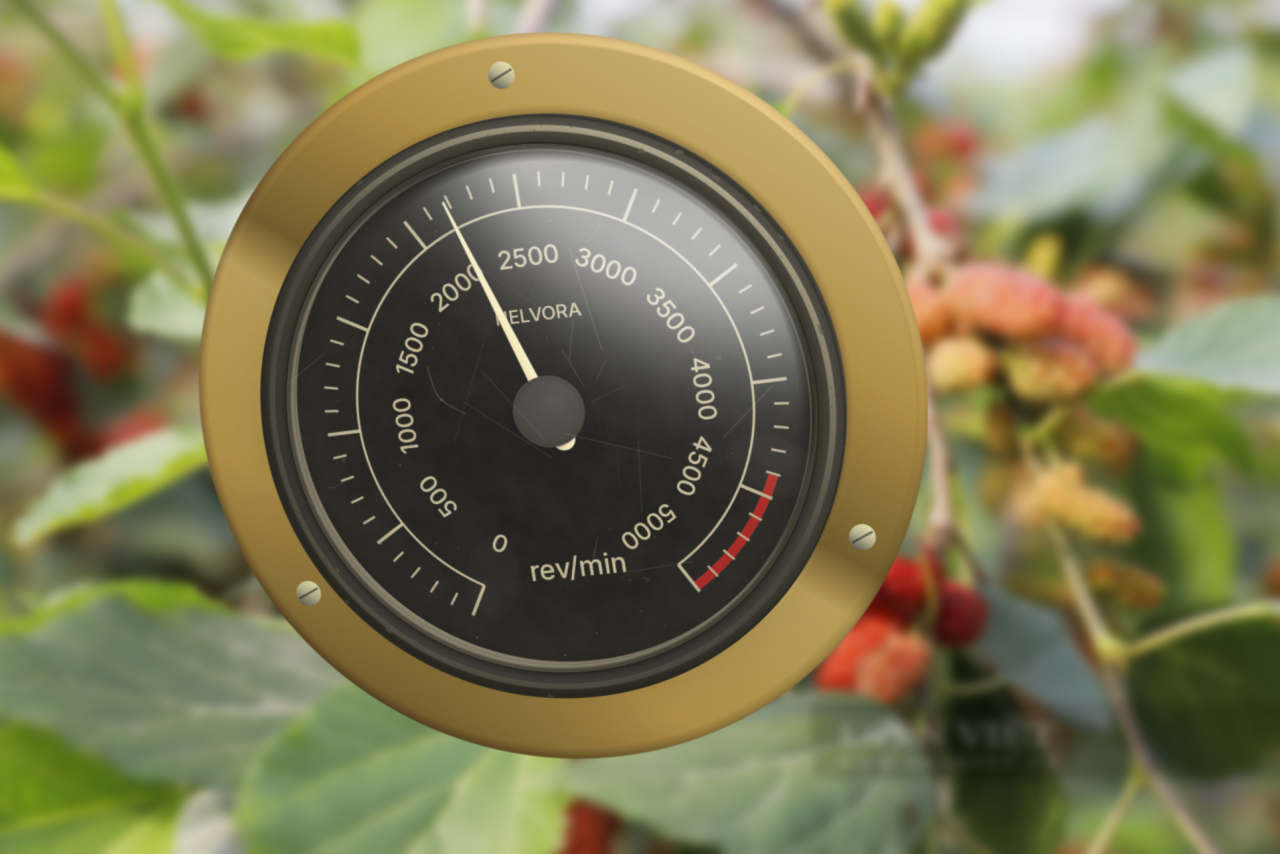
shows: 2200 rpm
